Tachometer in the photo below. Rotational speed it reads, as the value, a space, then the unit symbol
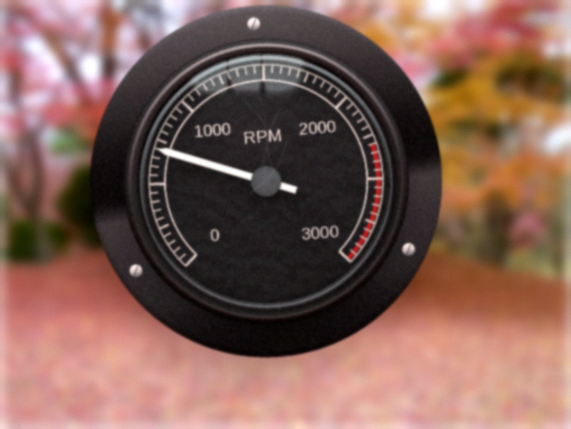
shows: 700 rpm
